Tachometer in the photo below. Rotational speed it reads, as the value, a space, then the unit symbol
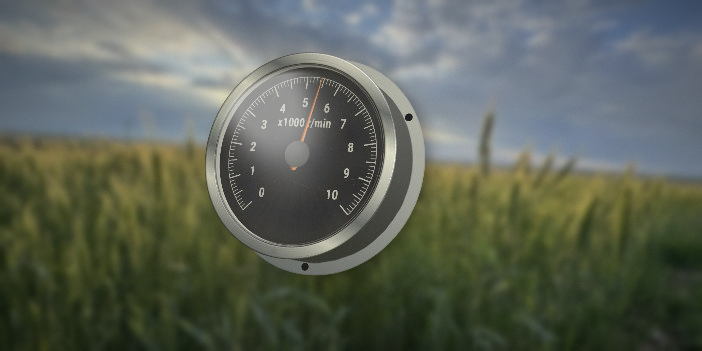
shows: 5500 rpm
